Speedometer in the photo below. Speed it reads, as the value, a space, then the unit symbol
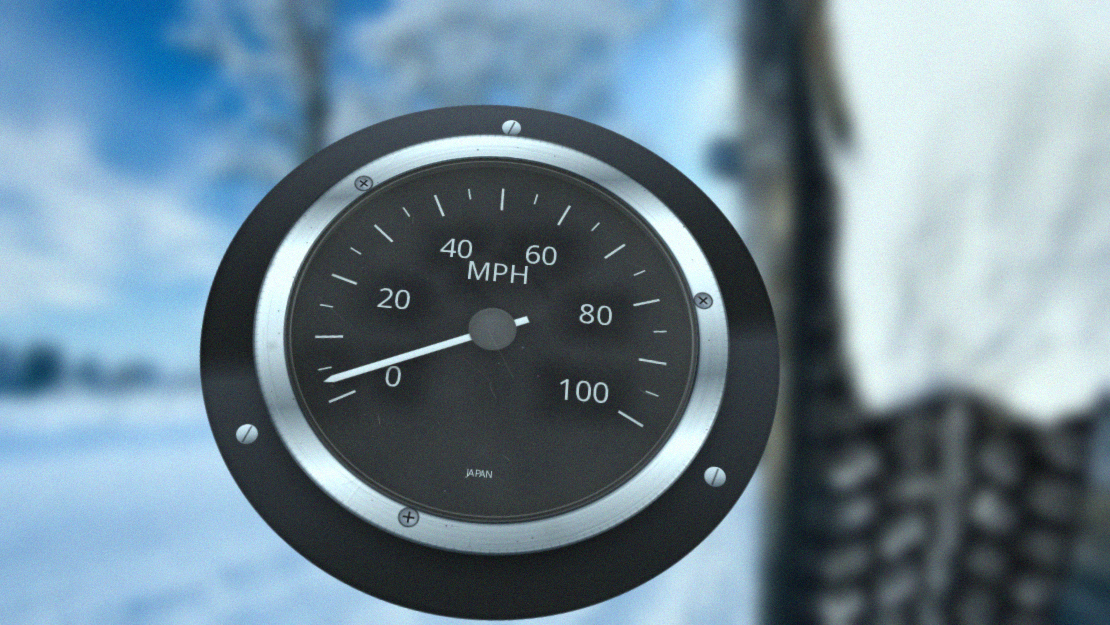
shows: 2.5 mph
